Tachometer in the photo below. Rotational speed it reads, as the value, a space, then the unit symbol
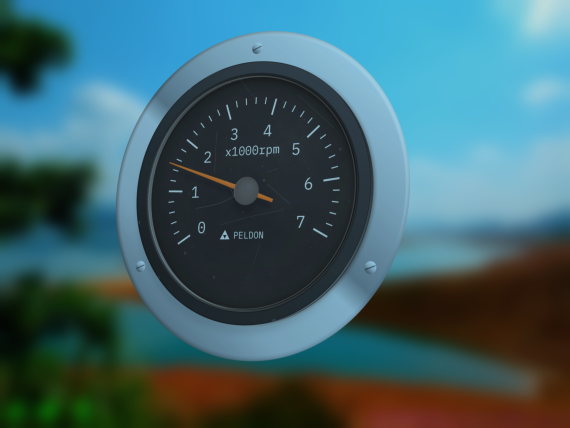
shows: 1500 rpm
